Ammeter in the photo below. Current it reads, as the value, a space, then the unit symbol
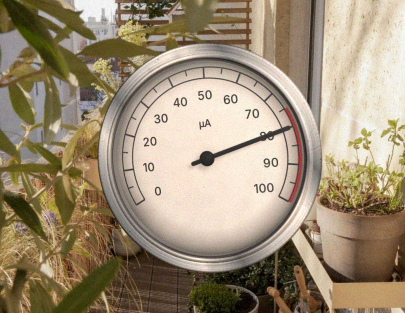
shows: 80 µA
